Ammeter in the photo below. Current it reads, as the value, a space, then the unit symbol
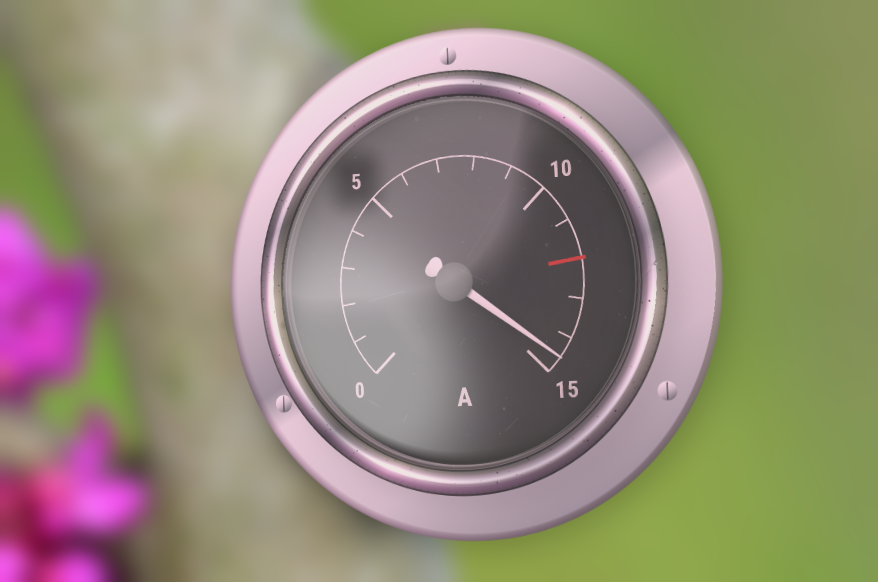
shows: 14.5 A
